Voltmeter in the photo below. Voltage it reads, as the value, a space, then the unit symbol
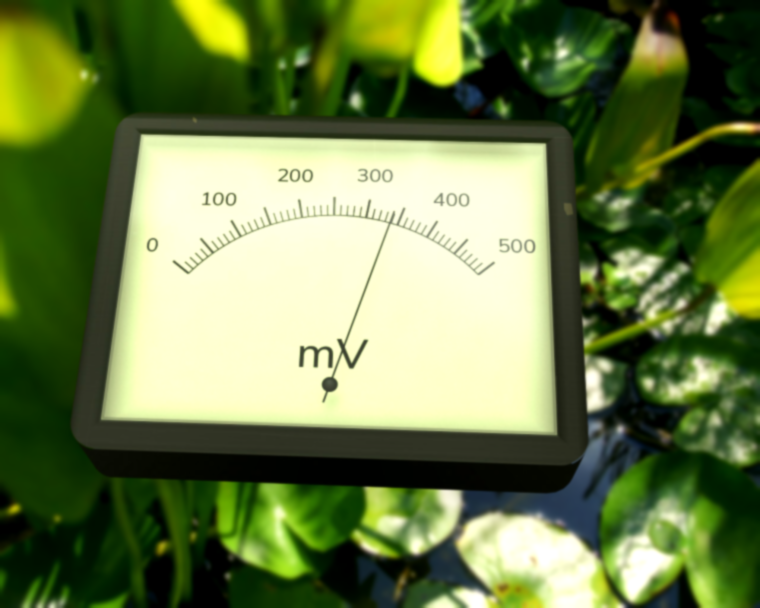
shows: 340 mV
